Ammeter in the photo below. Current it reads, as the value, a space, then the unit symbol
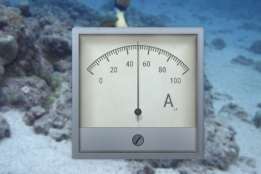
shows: 50 A
